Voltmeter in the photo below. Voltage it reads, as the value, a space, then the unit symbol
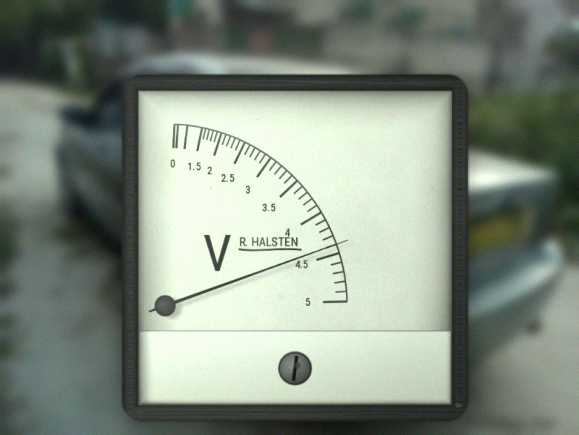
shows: 4.4 V
